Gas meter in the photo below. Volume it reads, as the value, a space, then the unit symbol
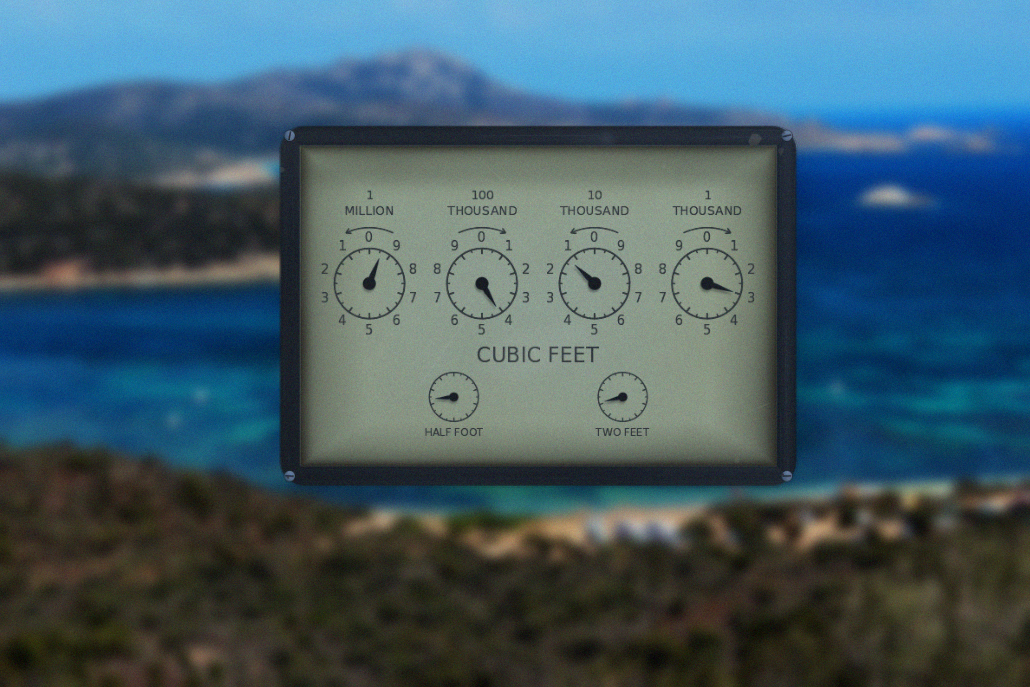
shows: 941300 ft³
